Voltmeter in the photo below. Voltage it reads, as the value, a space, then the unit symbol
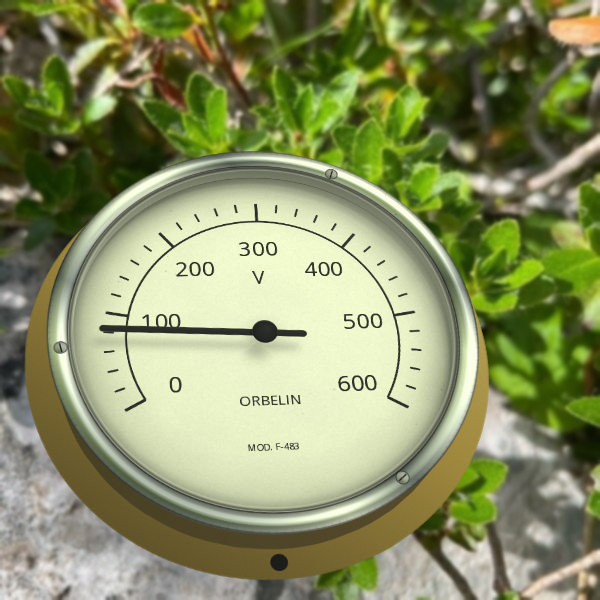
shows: 80 V
